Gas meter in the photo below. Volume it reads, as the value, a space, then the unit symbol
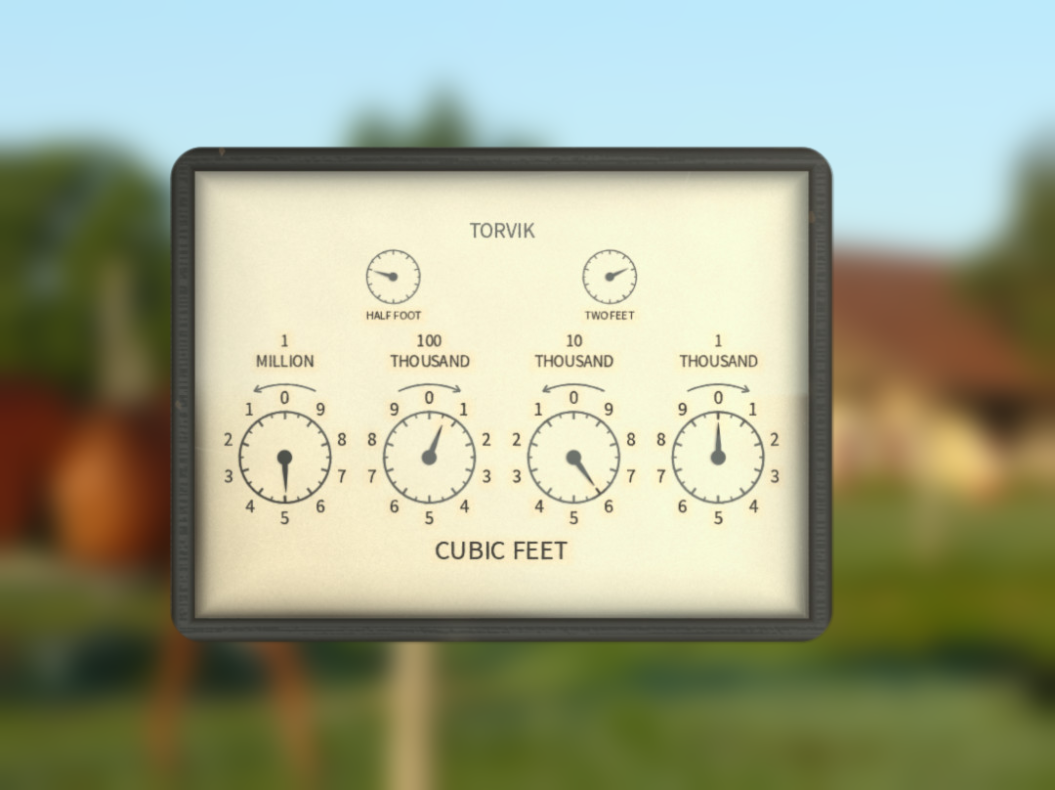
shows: 506000 ft³
